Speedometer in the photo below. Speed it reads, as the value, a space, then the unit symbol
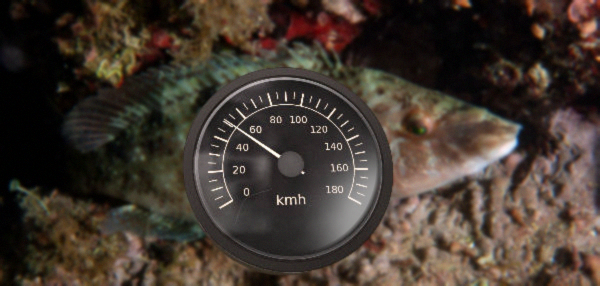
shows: 50 km/h
